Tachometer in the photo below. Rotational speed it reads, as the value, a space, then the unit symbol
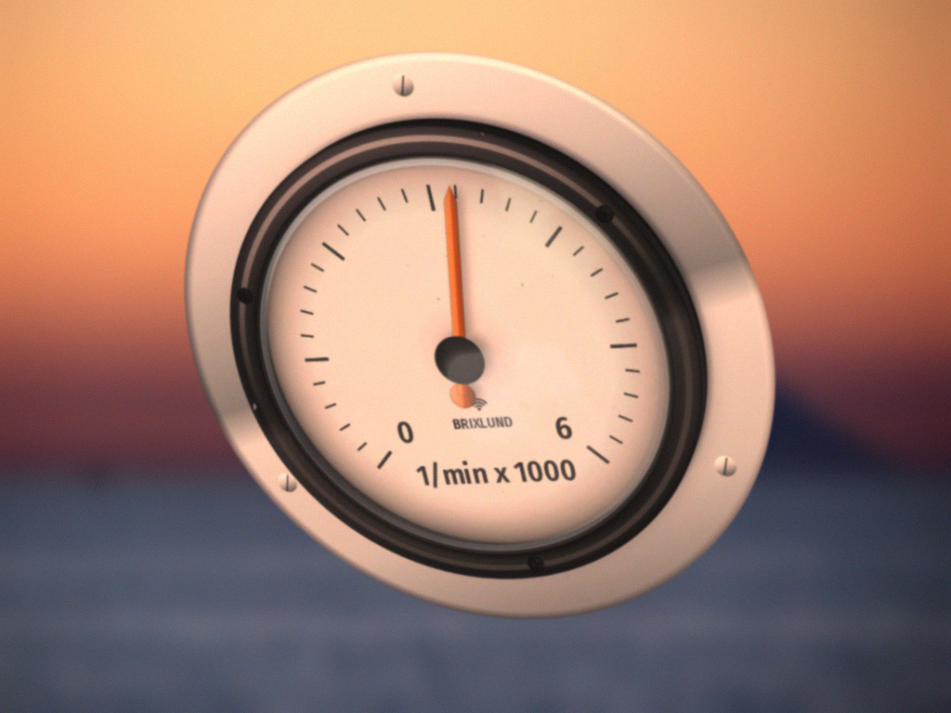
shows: 3200 rpm
